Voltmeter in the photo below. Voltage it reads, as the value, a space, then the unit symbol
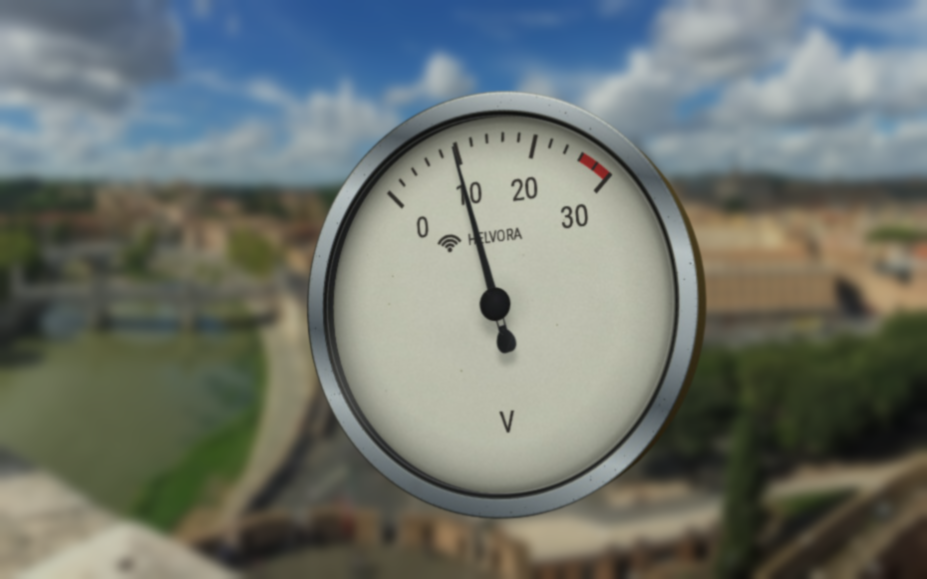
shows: 10 V
